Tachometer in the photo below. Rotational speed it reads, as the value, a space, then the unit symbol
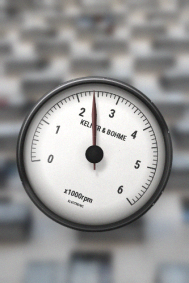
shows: 2400 rpm
